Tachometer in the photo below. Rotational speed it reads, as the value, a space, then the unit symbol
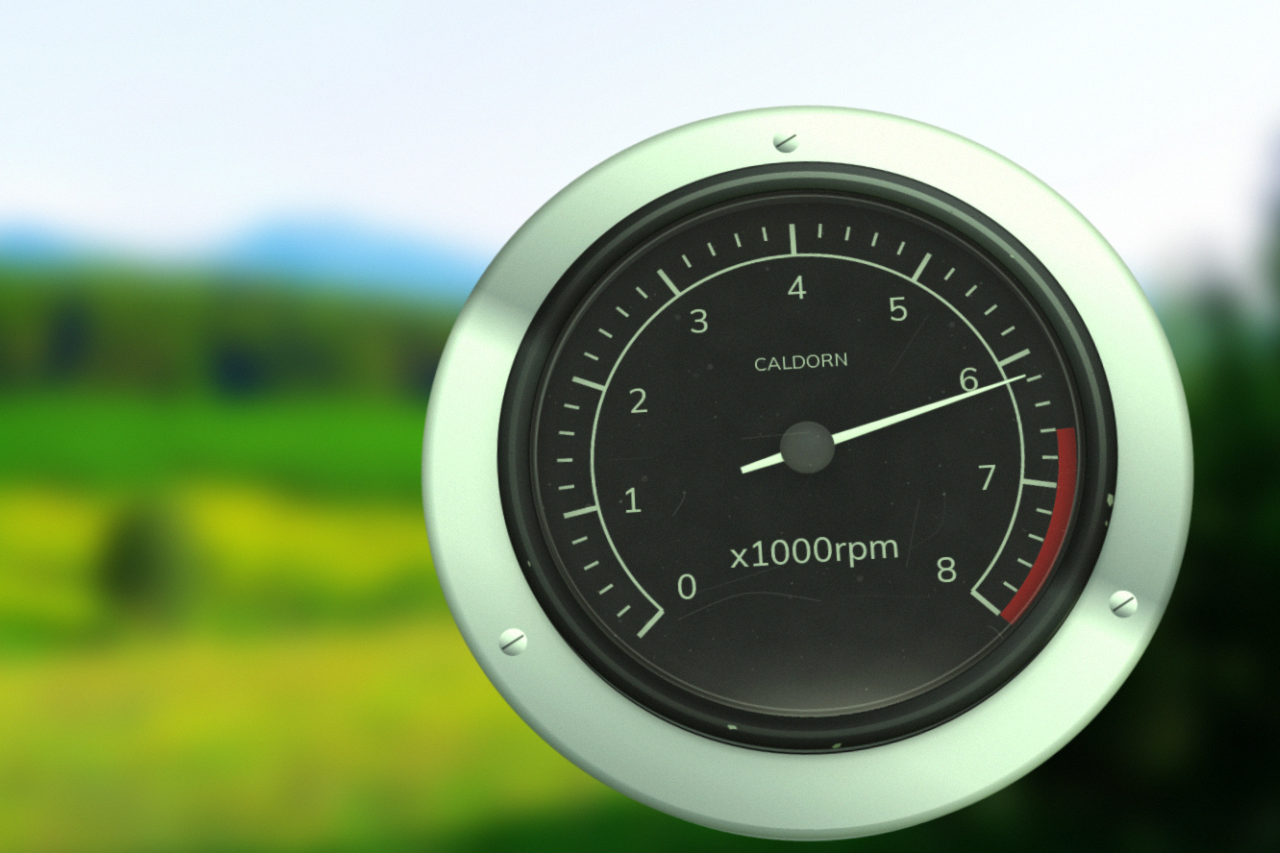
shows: 6200 rpm
